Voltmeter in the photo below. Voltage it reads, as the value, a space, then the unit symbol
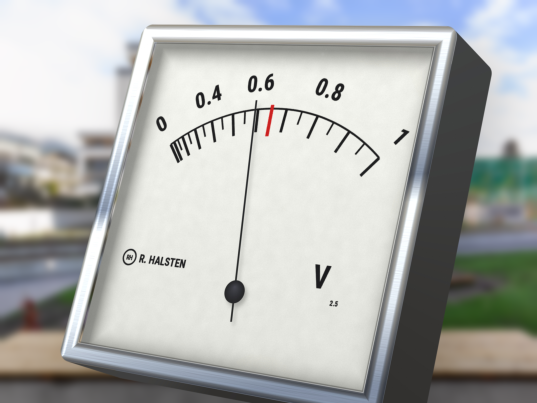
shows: 0.6 V
